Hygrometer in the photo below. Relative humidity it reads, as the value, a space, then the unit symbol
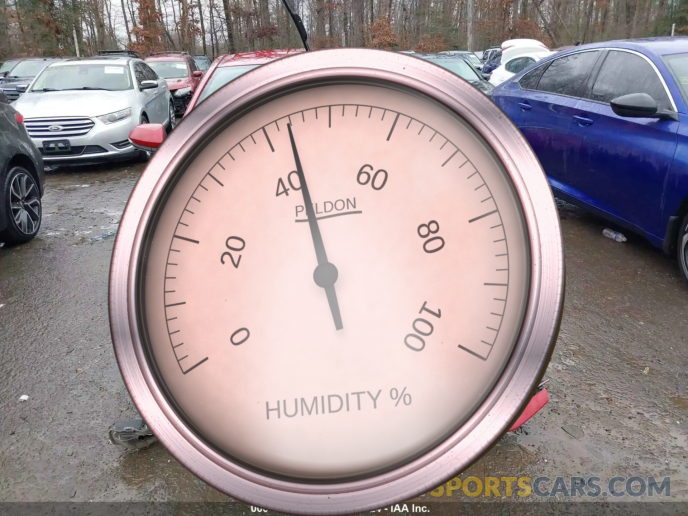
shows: 44 %
